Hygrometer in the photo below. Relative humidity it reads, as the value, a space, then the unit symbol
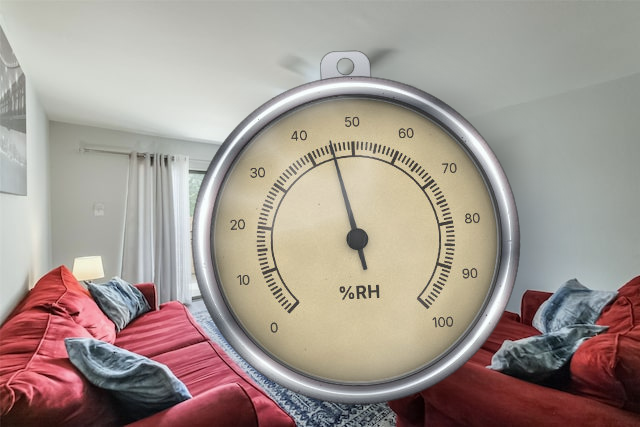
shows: 45 %
